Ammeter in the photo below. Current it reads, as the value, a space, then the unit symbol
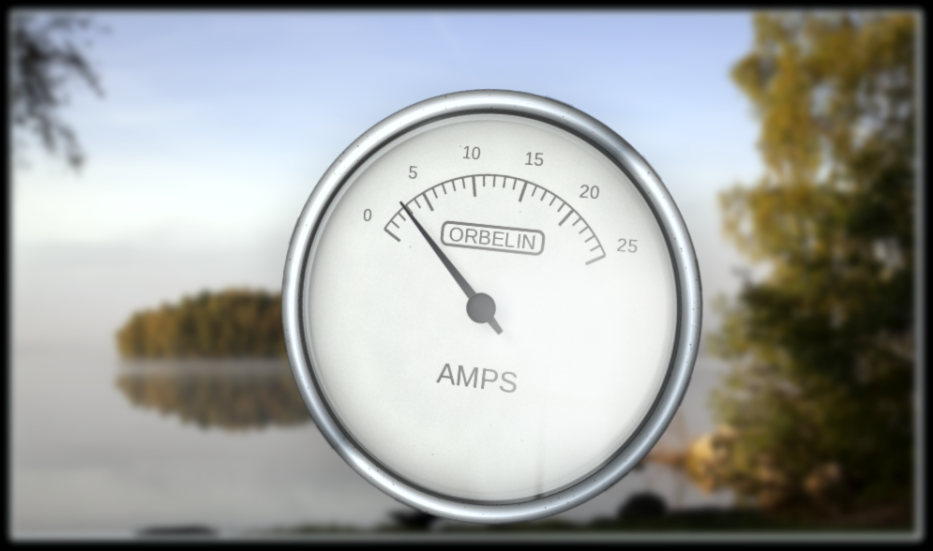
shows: 3 A
